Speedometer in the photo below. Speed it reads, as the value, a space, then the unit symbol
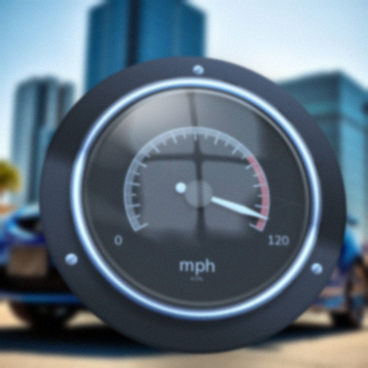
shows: 115 mph
